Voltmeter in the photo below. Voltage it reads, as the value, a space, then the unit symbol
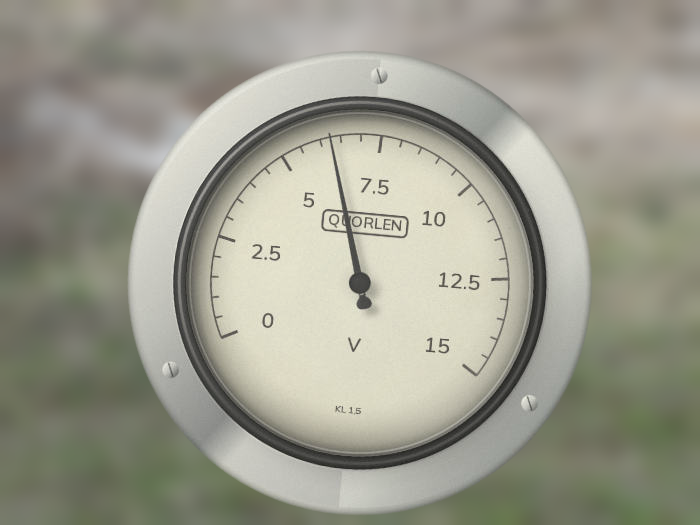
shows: 6.25 V
